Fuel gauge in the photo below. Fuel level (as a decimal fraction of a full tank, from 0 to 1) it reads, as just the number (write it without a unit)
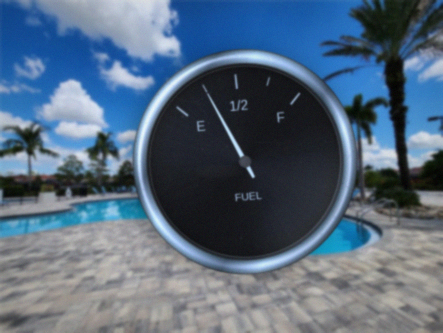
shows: 0.25
